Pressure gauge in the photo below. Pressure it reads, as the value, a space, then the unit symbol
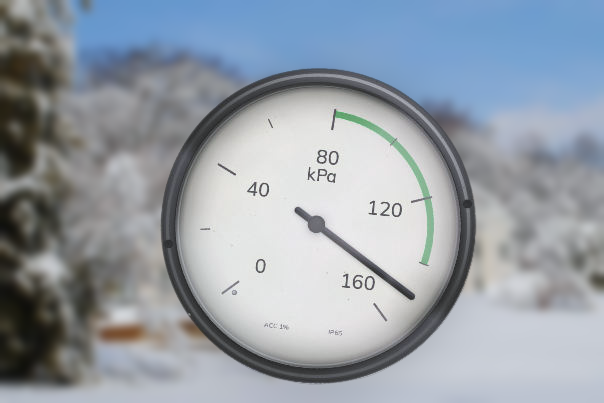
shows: 150 kPa
